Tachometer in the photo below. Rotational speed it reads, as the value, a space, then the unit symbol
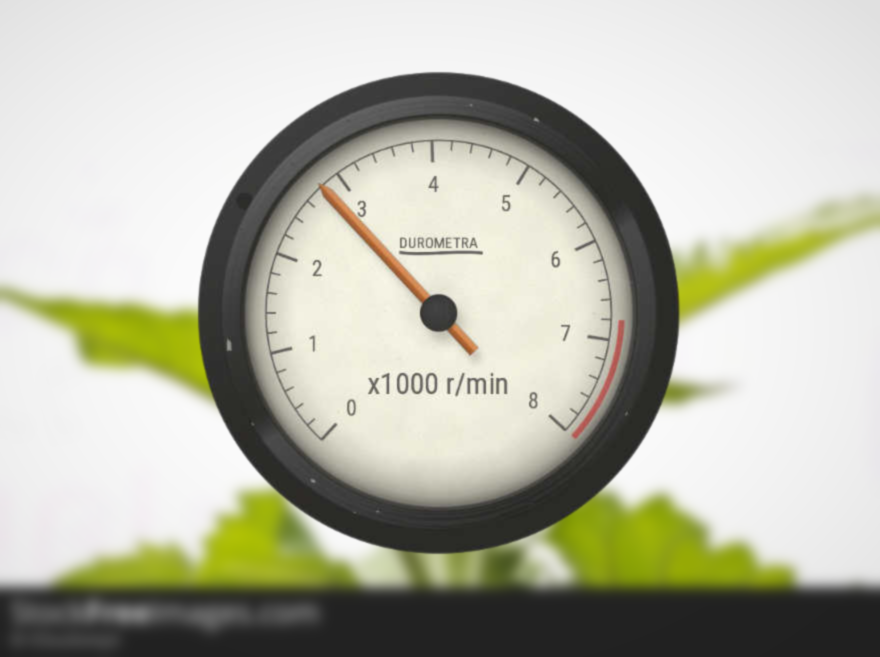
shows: 2800 rpm
